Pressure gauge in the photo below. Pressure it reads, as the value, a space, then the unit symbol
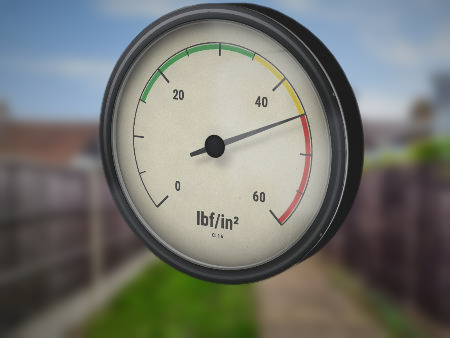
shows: 45 psi
